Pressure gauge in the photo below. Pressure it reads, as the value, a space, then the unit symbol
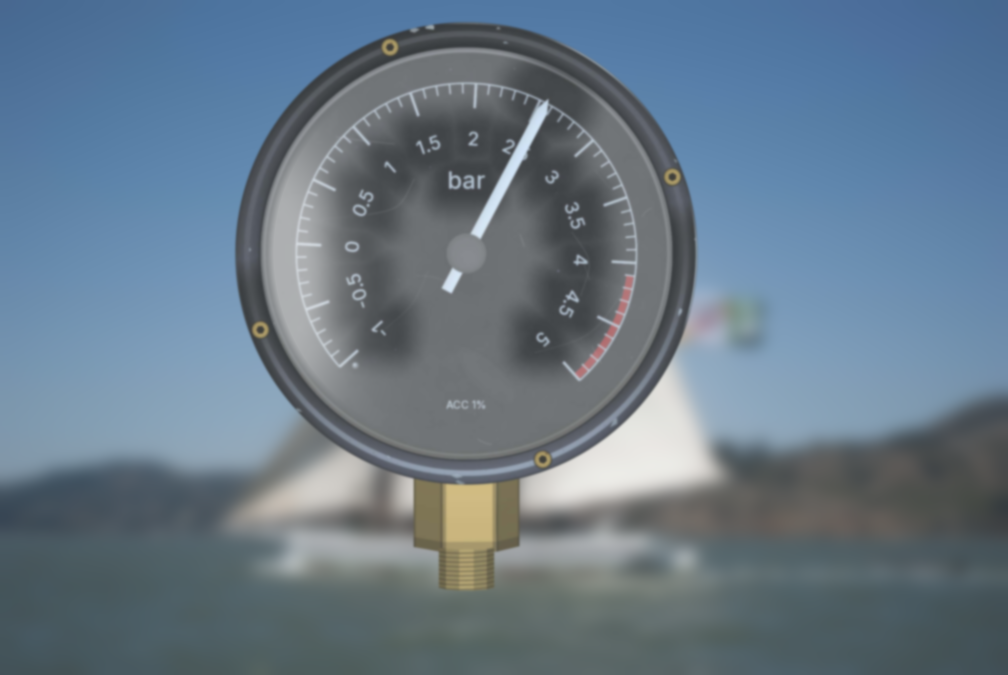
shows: 2.55 bar
